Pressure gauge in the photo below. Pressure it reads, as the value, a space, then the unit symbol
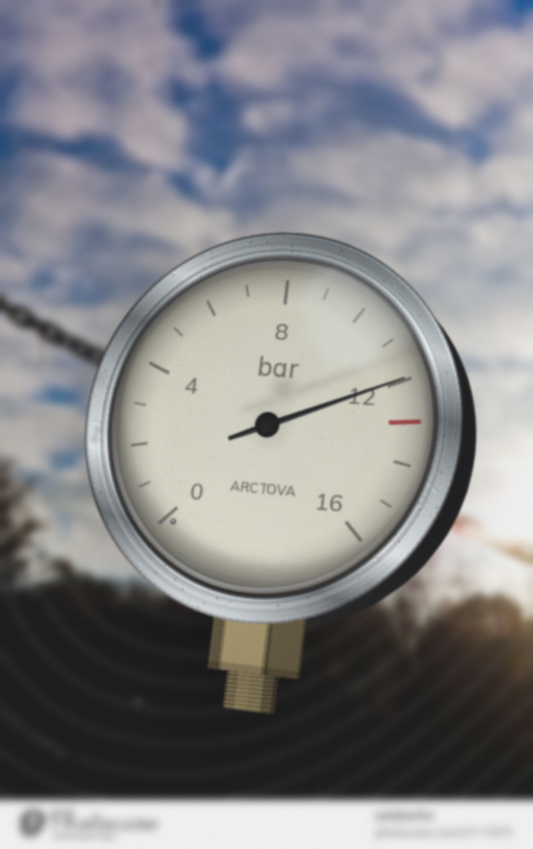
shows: 12 bar
